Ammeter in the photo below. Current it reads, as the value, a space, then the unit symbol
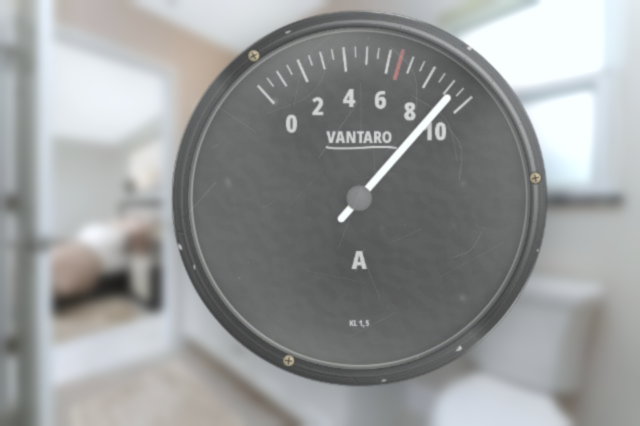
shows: 9.25 A
